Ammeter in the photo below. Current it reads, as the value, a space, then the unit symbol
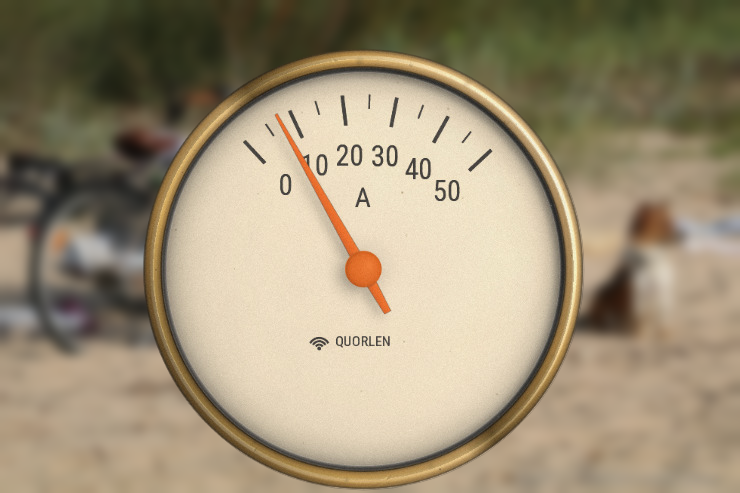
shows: 7.5 A
